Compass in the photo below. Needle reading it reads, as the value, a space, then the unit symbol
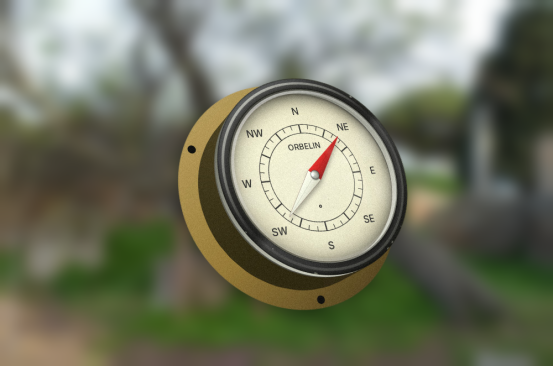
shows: 45 °
